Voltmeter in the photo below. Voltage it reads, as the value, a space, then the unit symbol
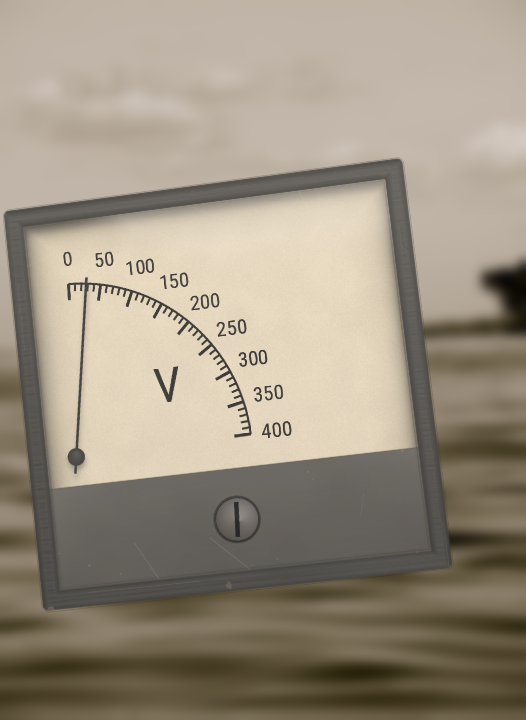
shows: 30 V
